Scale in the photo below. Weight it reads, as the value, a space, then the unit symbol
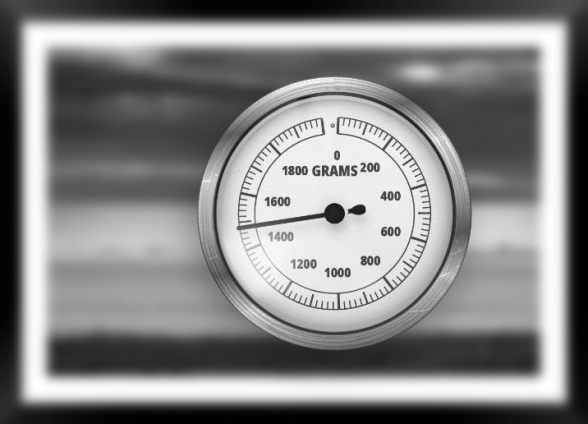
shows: 1480 g
